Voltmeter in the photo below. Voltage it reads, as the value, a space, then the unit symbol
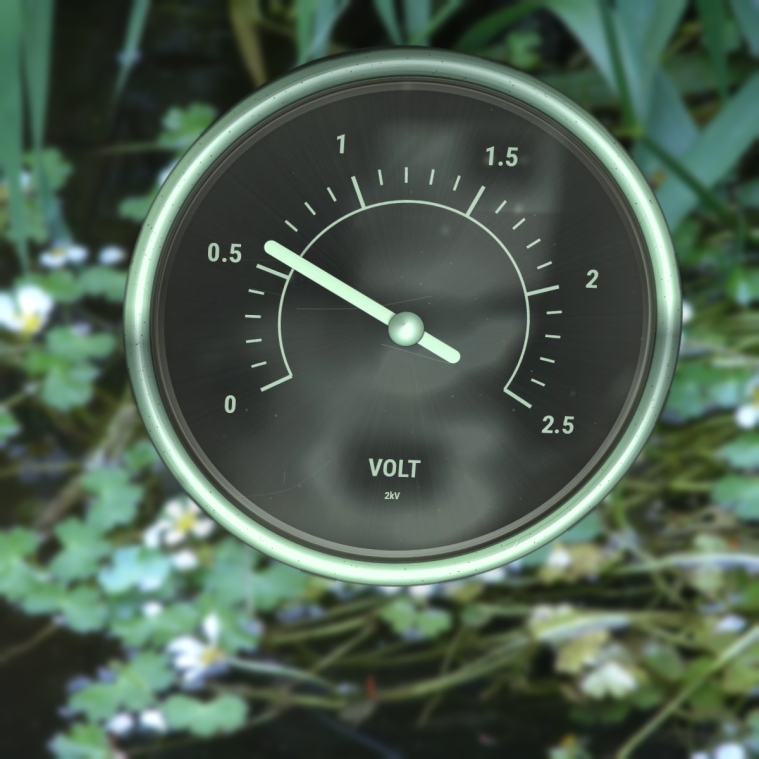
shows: 0.6 V
